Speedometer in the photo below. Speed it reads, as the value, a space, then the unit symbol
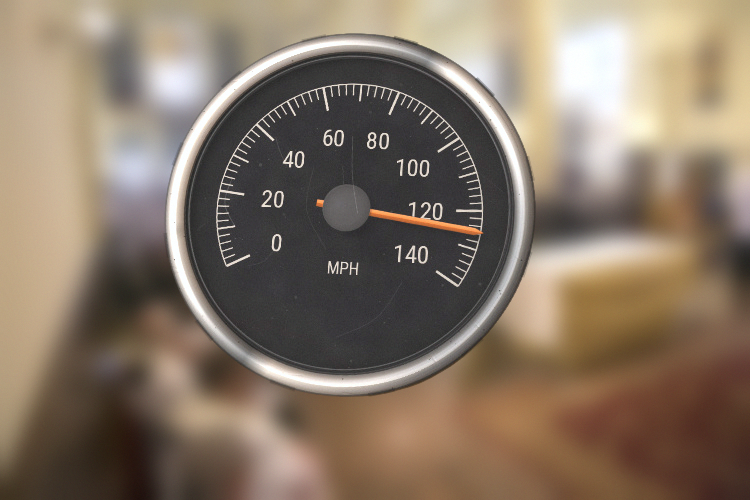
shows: 126 mph
